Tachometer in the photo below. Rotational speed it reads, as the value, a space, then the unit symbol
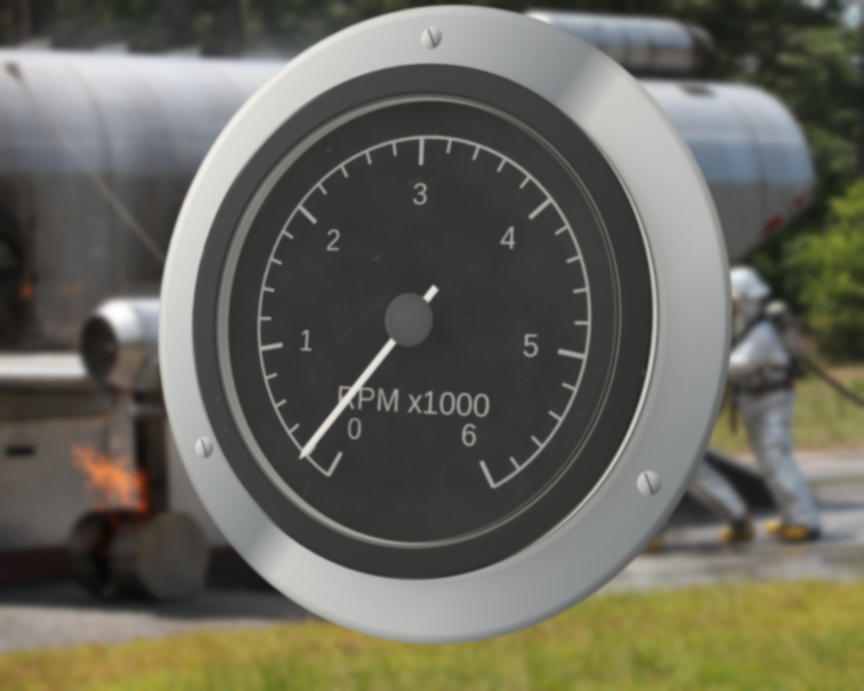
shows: 200 rpm
